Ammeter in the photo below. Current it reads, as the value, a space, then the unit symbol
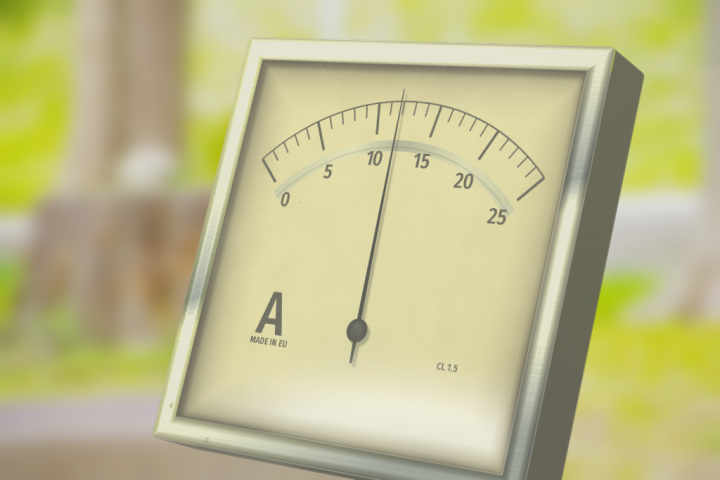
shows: 12 A
